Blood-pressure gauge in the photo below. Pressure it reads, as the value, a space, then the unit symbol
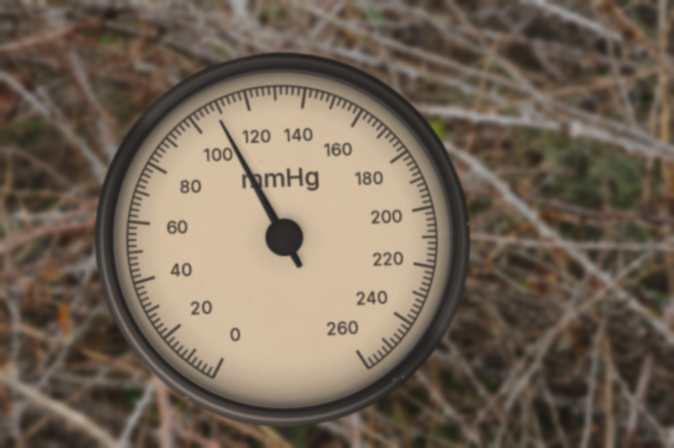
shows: 108 mmHg
